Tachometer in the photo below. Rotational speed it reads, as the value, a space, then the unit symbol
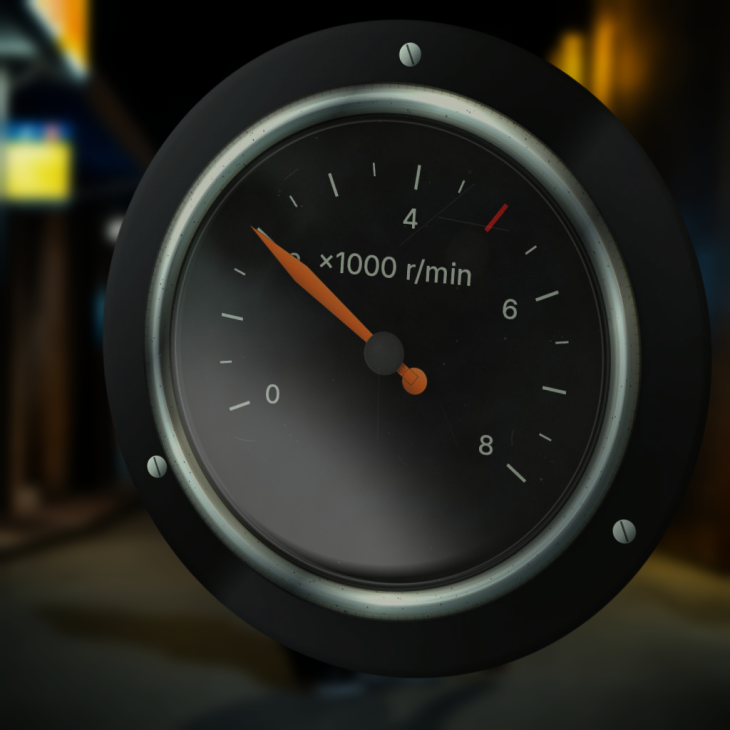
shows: 2000 rpm
